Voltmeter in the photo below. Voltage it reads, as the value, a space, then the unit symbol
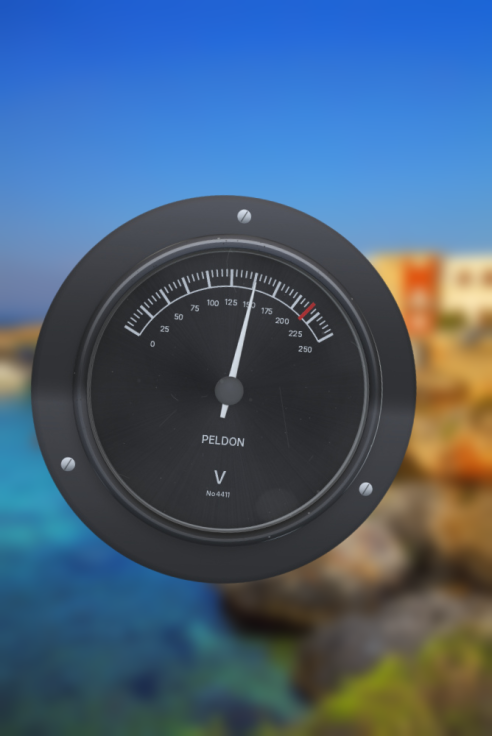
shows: 150 V
